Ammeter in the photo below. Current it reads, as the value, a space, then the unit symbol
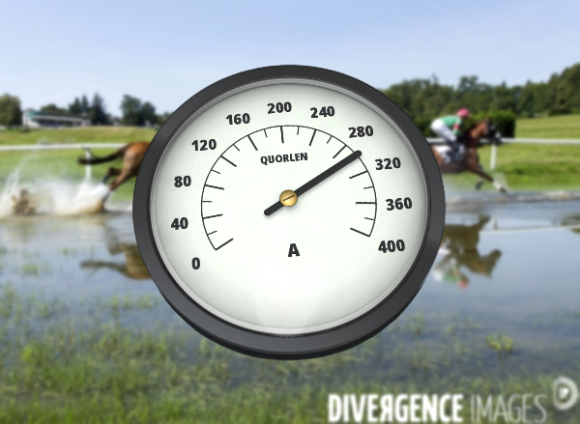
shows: 300 A
